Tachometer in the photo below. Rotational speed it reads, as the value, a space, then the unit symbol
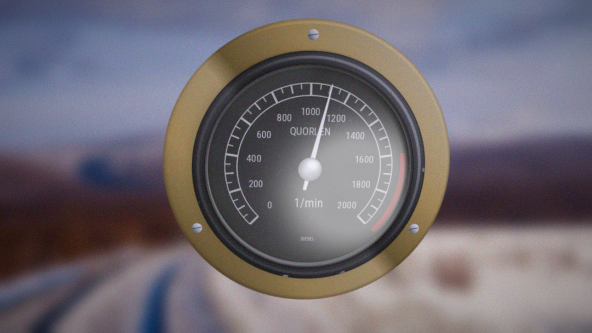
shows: 1100 rpm
